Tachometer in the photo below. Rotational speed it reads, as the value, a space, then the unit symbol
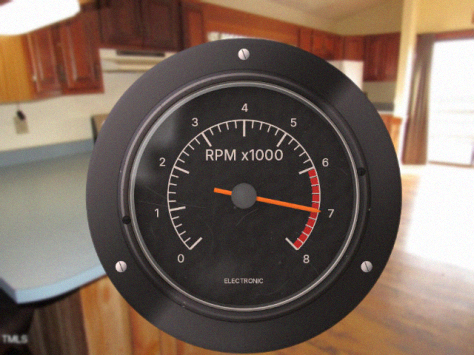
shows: 7000 rpm
